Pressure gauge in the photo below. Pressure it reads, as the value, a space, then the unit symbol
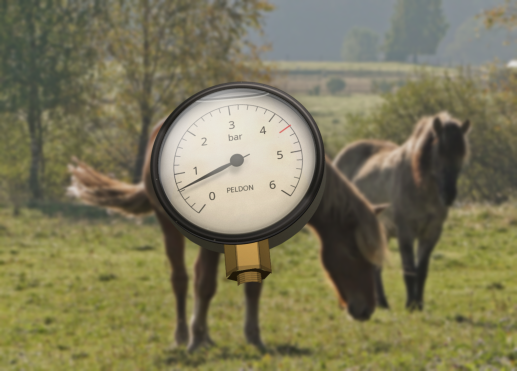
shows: 0.6 bar
